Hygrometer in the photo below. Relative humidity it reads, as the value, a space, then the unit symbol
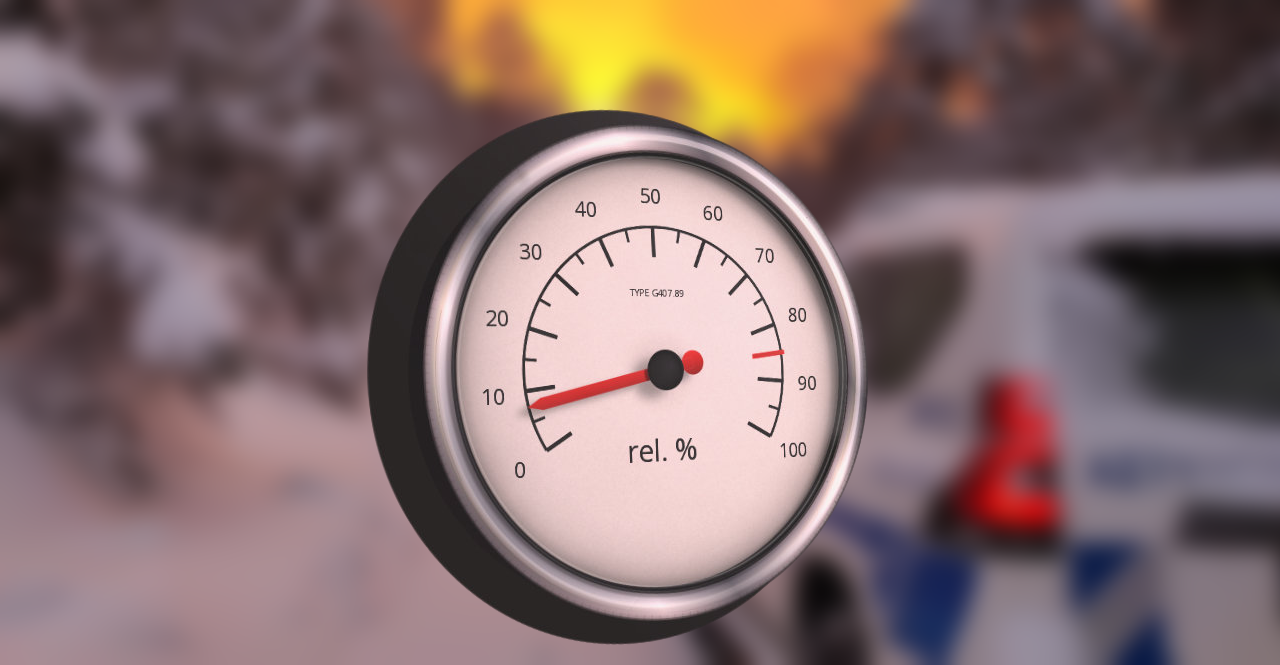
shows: 7.5 %
